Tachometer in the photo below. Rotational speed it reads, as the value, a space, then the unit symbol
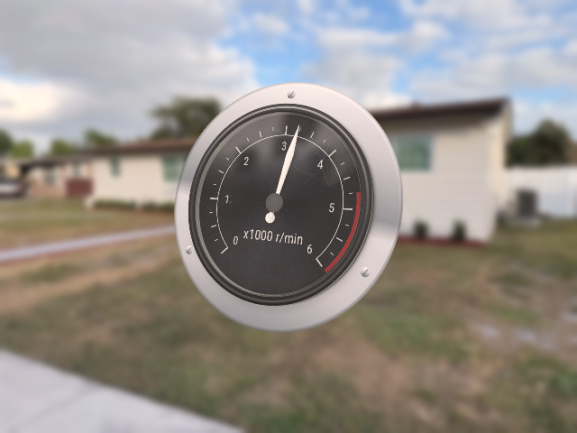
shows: 3250 rpm
